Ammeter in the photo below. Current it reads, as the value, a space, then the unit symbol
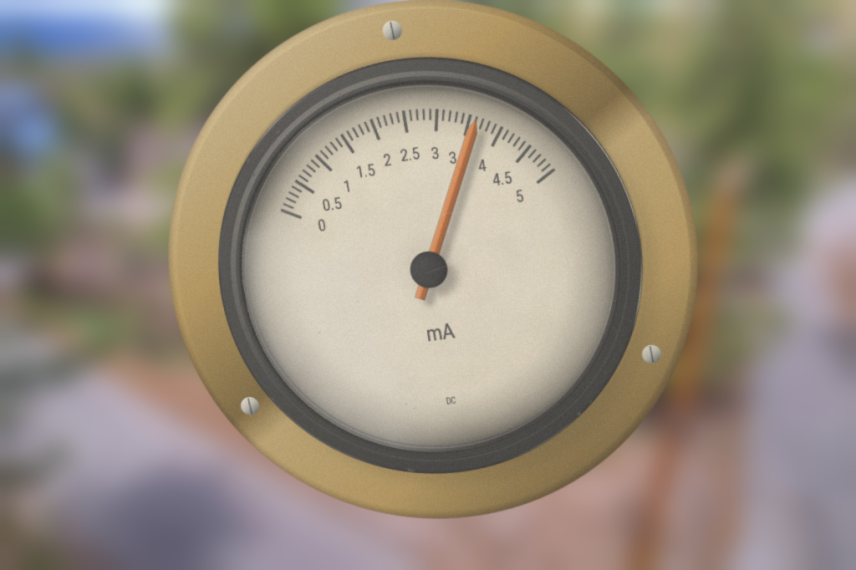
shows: 3.6 mA
